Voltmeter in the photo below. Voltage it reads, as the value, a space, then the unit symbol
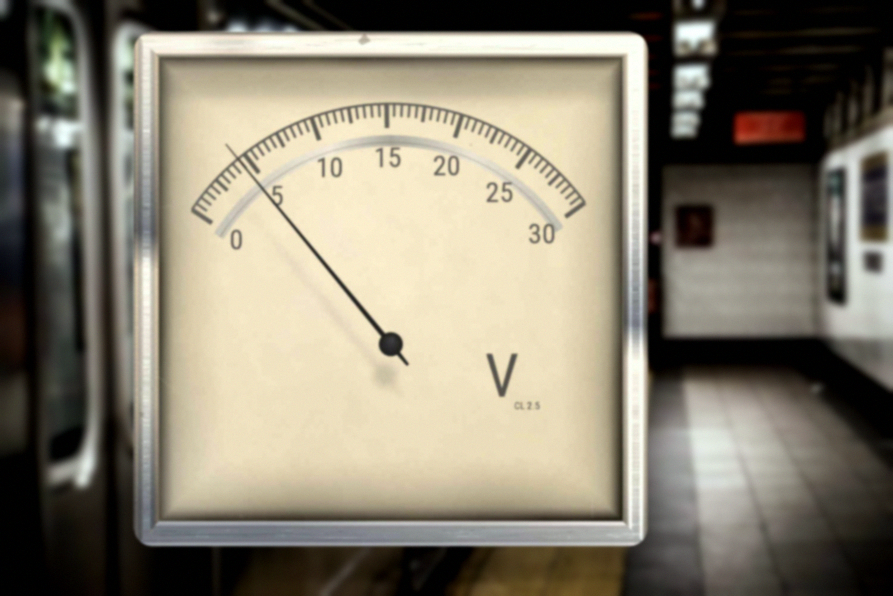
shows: 4.5 V
